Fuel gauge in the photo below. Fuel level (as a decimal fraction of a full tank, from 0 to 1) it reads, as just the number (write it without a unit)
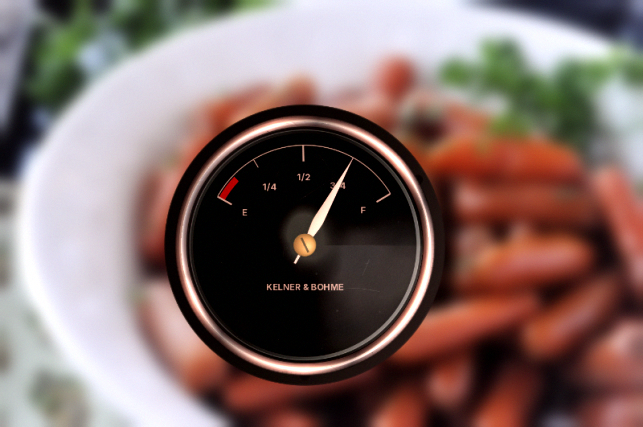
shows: 0.75
